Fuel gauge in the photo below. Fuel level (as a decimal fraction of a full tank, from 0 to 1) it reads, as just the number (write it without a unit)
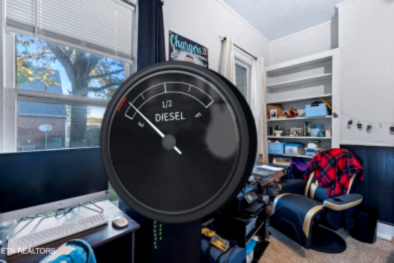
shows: 0.125
